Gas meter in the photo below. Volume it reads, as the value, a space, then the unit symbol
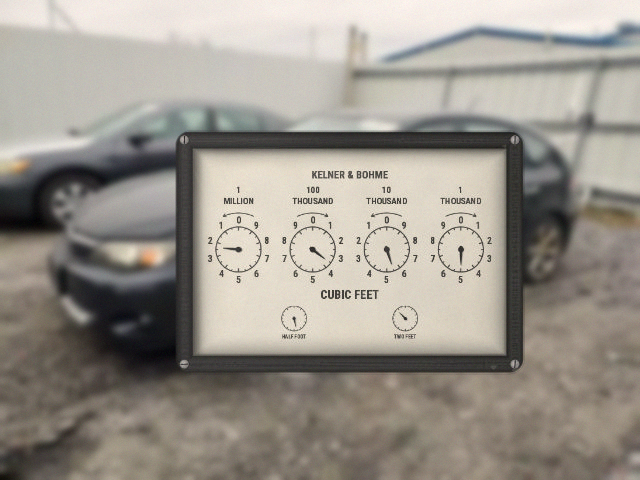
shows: 235500 ft³
